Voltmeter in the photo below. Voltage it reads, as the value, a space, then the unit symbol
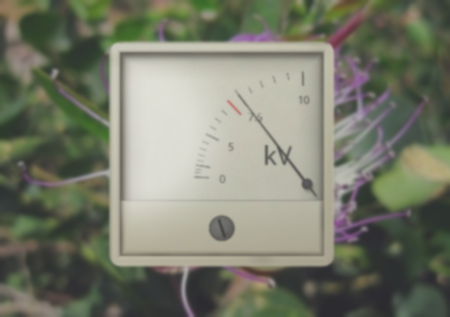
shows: 7.5 kV
